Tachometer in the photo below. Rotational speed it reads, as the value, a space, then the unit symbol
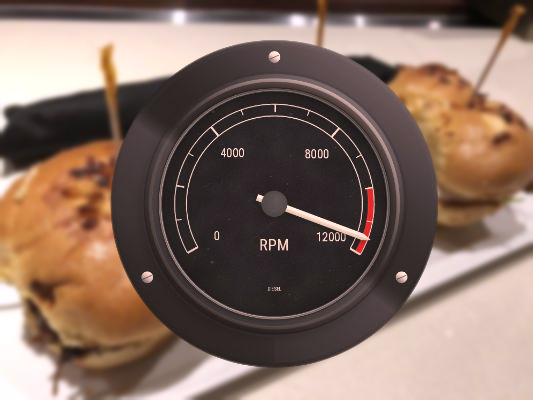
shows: 11500 rpm
